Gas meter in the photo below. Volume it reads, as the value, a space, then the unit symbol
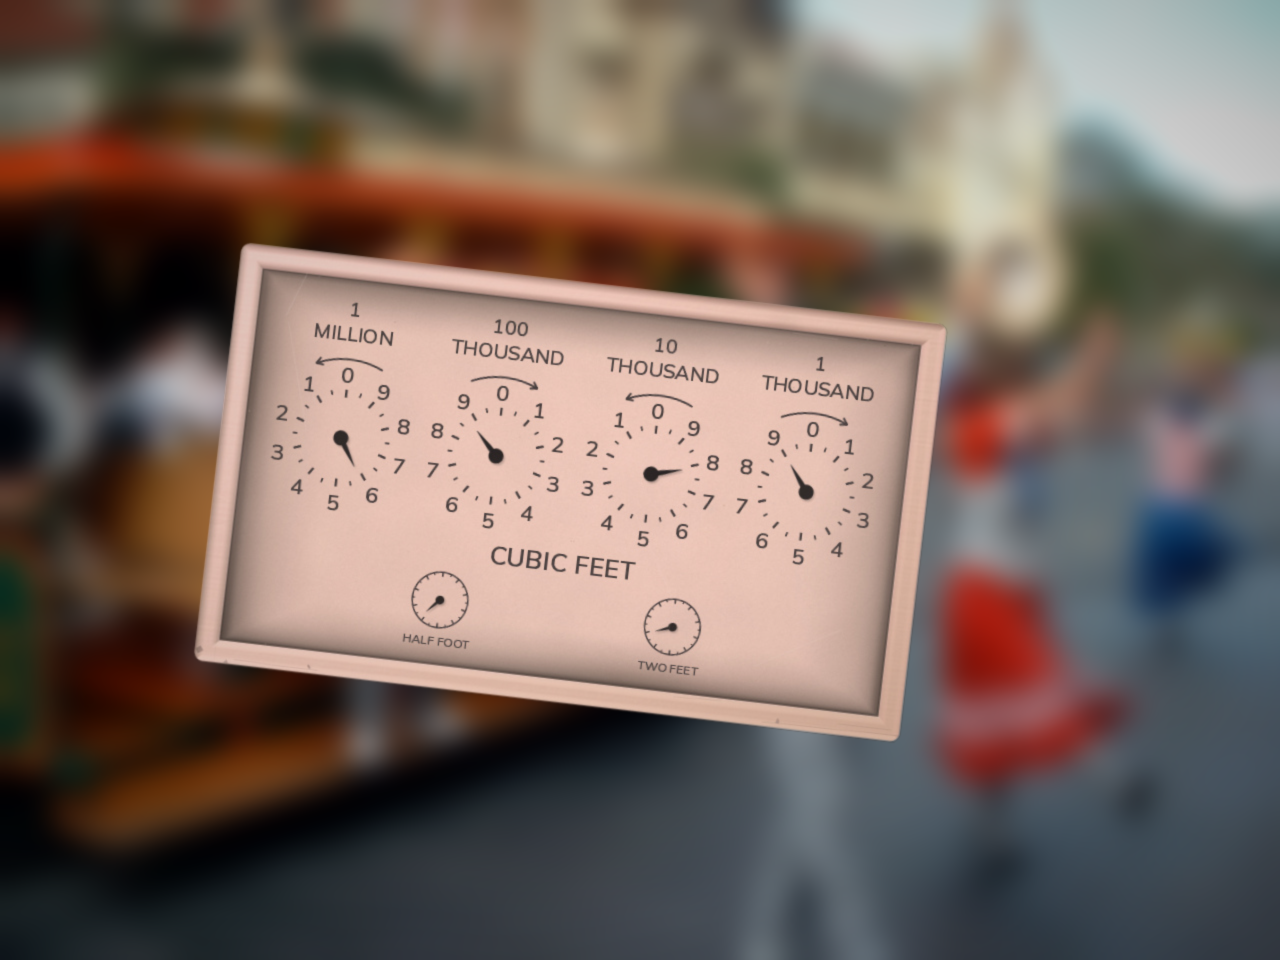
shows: 587900 ft³
